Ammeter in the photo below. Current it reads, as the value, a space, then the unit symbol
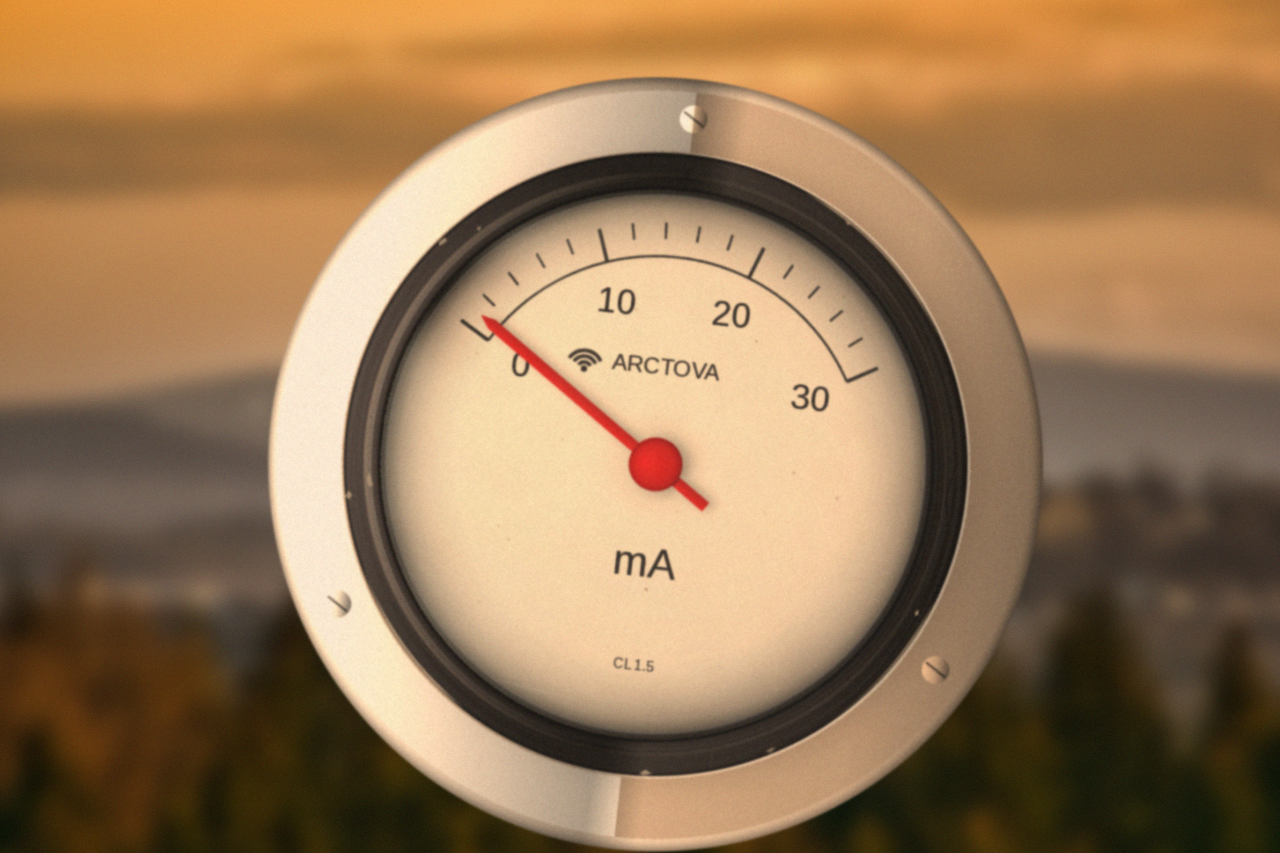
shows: 1 mA
